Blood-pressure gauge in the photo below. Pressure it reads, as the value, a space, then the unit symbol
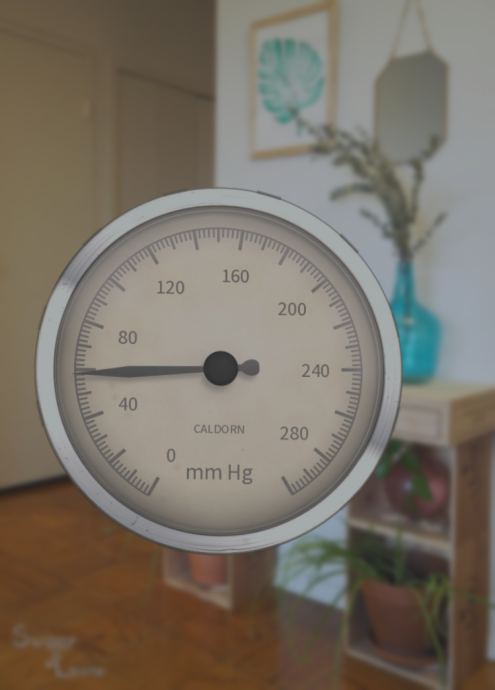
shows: 58 mmHg
